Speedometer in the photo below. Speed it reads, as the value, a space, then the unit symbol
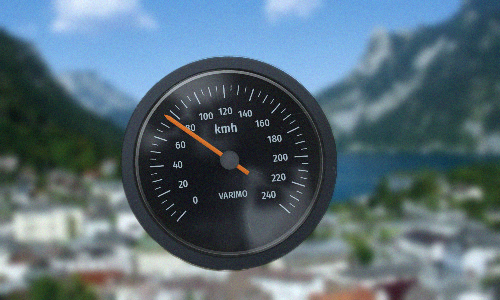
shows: 75 km/h
